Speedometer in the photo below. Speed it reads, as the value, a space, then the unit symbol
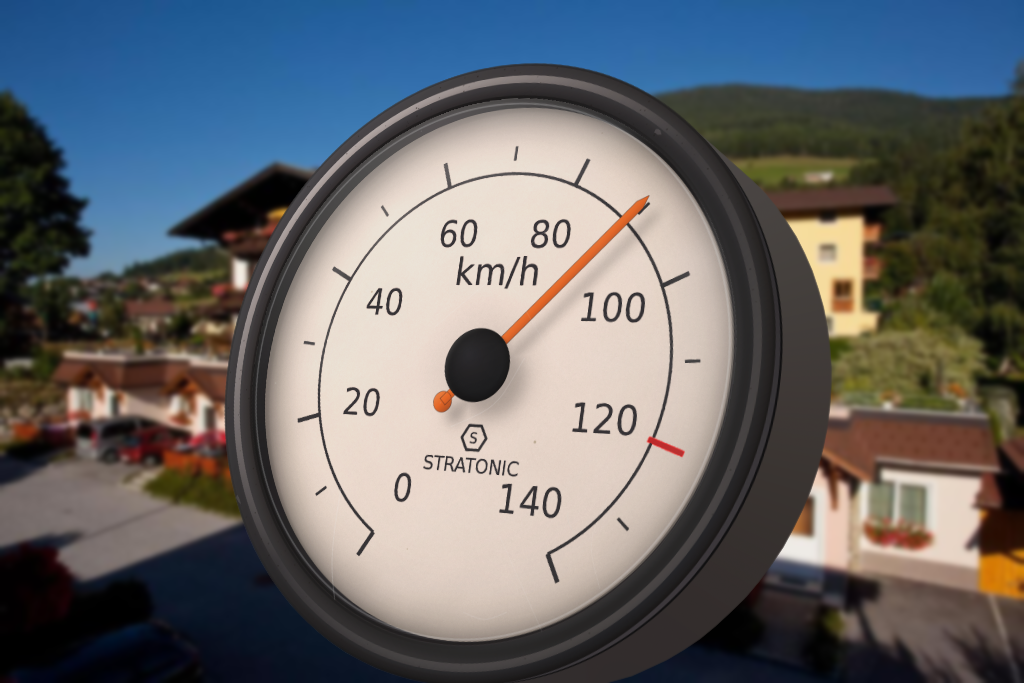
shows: 90 km/h
